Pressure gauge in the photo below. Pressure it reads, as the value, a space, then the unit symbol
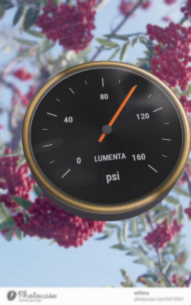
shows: 100 psi
